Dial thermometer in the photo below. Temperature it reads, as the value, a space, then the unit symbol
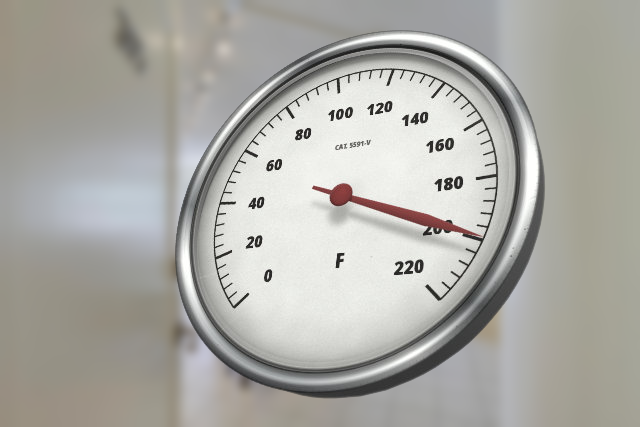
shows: 200 °F
